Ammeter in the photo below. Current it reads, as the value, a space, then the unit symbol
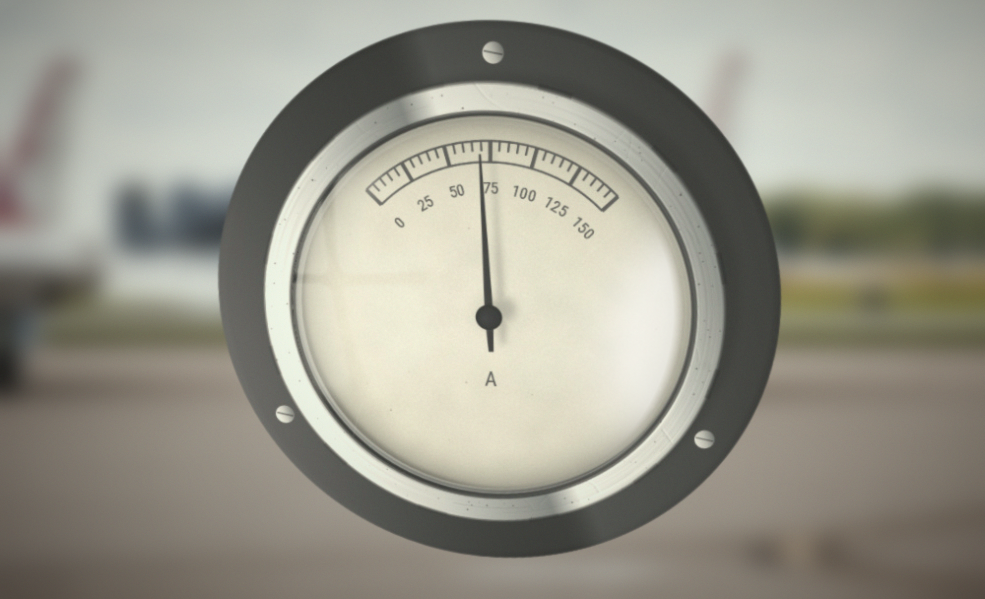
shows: 70 A
